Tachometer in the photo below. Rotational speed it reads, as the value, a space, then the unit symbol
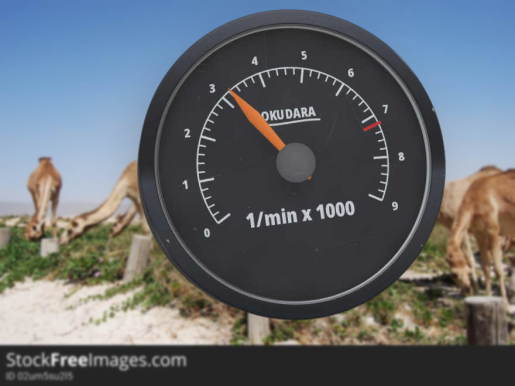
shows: 3200 rpm
